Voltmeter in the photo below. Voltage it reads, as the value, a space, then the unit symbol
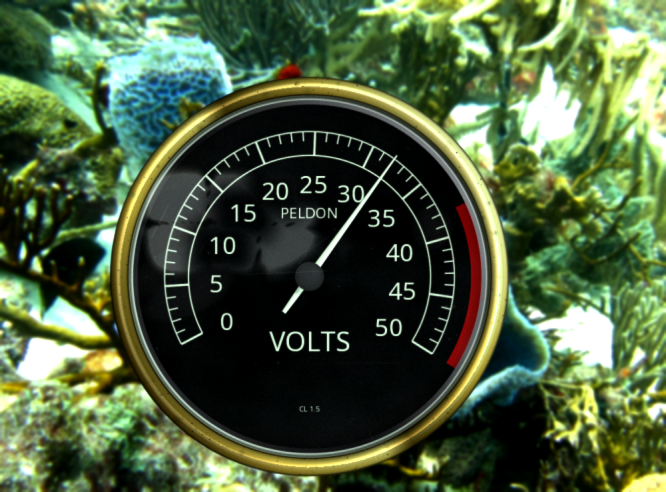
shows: 32 V
